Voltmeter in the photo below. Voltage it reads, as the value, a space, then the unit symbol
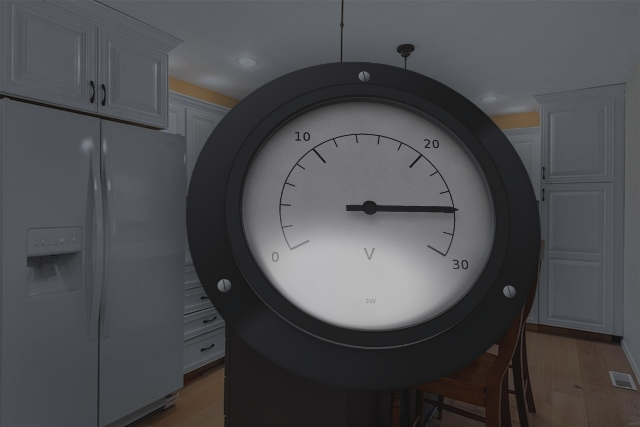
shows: 26 V
